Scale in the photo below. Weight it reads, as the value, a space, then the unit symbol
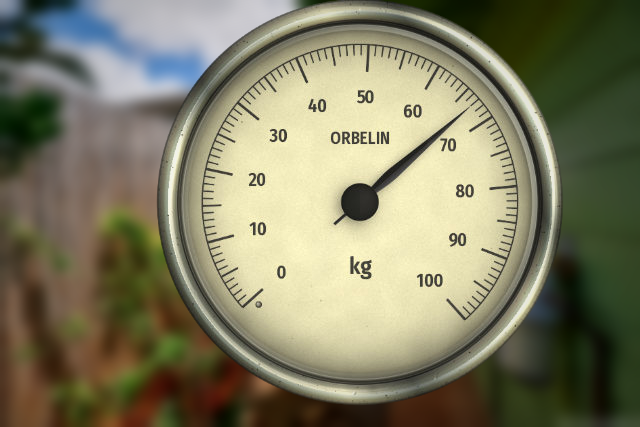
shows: 67 kg
